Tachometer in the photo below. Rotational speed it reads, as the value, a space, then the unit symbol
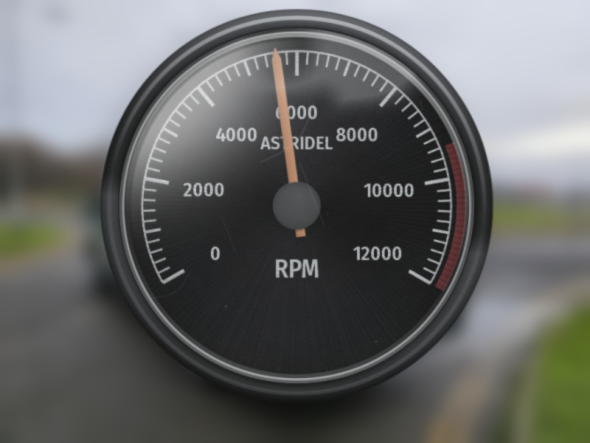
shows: 5600 rpm
